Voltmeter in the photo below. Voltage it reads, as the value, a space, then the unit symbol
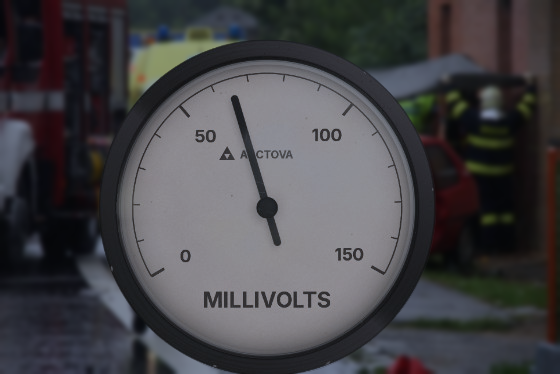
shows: 65 mV
